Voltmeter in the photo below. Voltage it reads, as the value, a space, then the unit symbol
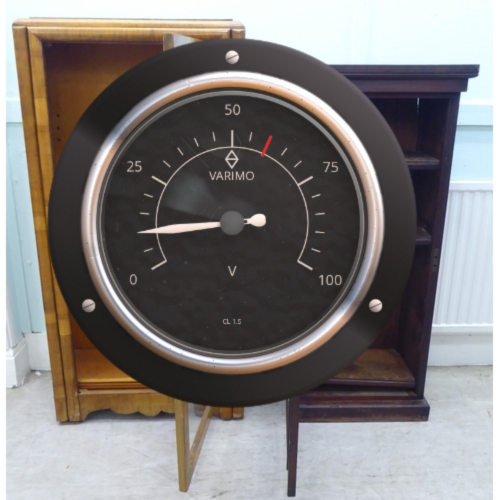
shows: 10 V
